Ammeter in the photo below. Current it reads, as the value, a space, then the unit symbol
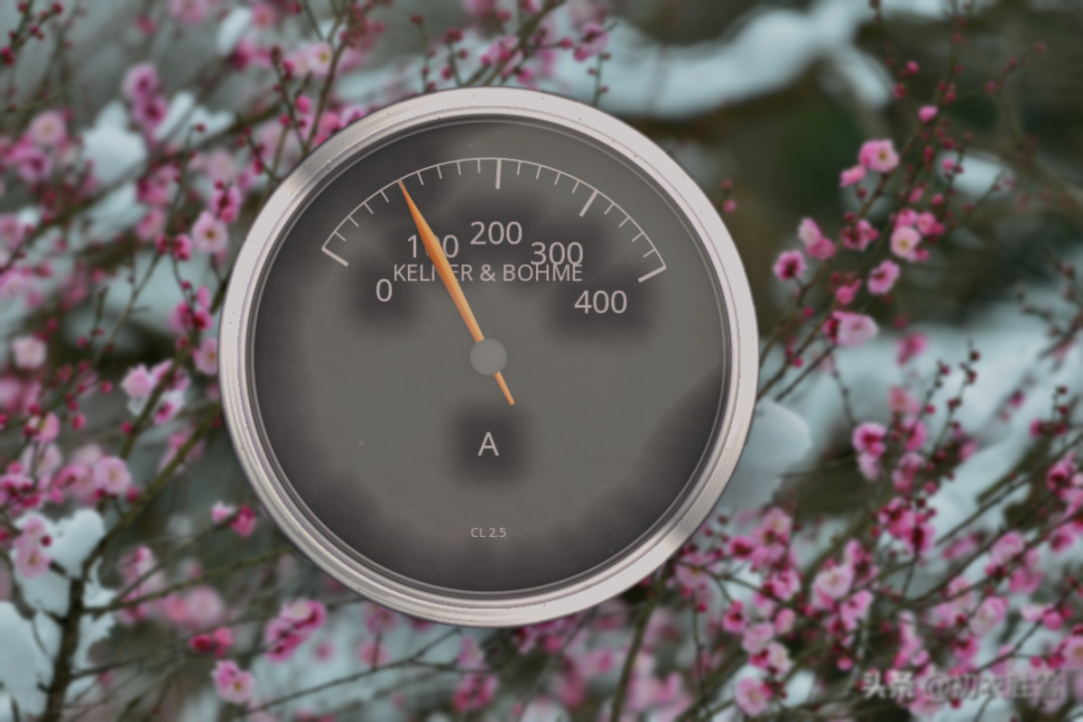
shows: 100 A
